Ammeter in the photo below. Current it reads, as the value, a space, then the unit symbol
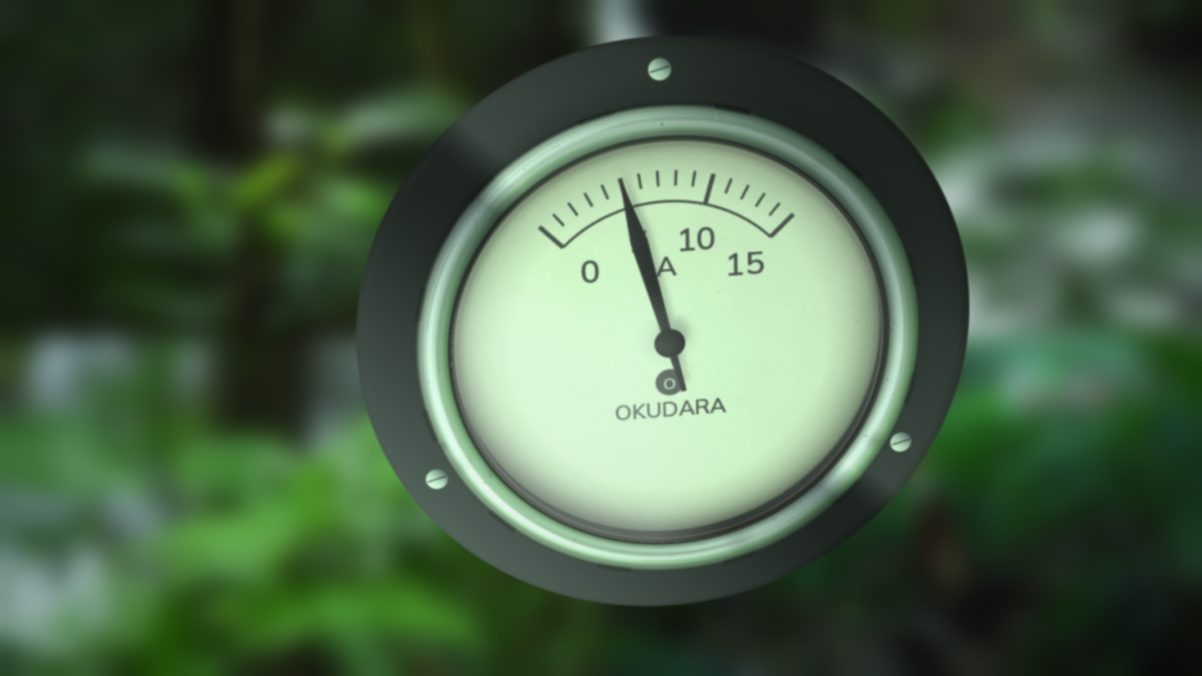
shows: 5 A
